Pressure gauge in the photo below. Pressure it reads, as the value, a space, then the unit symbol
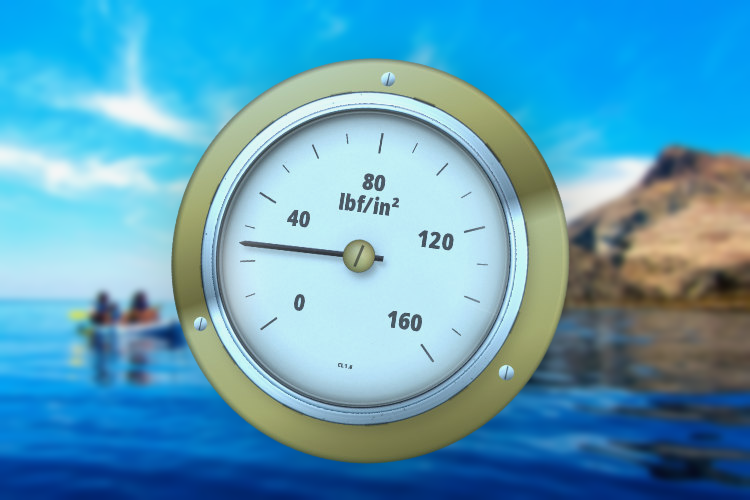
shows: 25 psi
